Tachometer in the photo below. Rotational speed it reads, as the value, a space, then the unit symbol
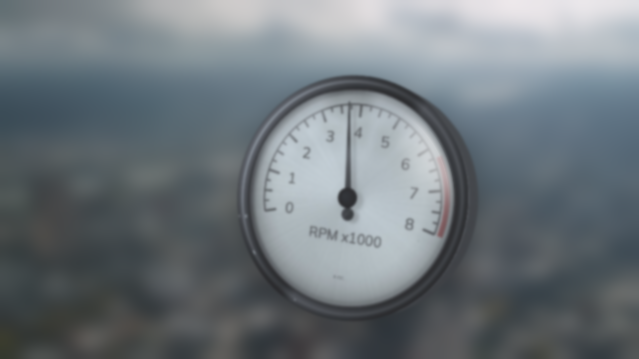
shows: 3750 rpm
